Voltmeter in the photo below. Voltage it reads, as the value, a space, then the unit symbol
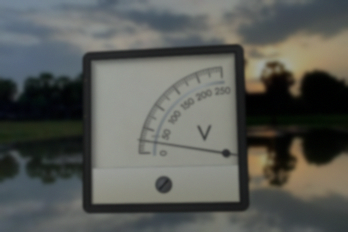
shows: 25 V
